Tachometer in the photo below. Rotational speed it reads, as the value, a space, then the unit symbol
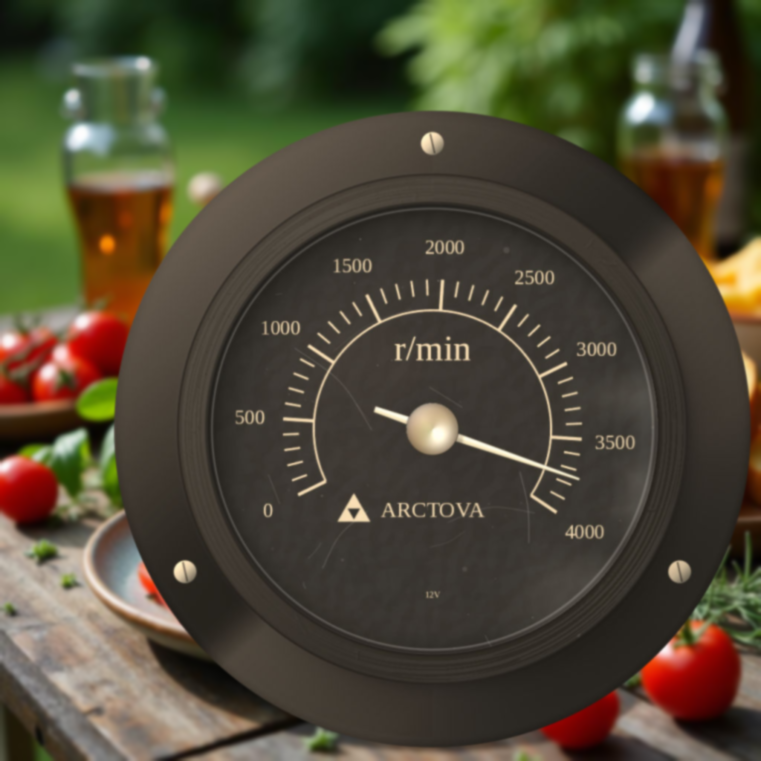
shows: 3750 rpm
